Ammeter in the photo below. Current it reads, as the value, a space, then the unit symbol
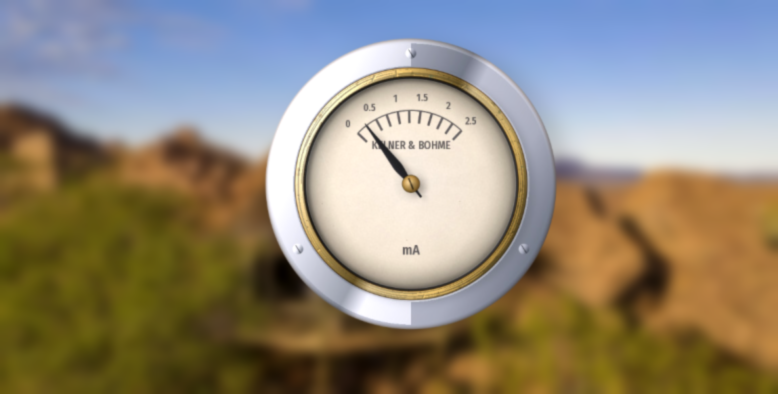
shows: 0.25 mA
